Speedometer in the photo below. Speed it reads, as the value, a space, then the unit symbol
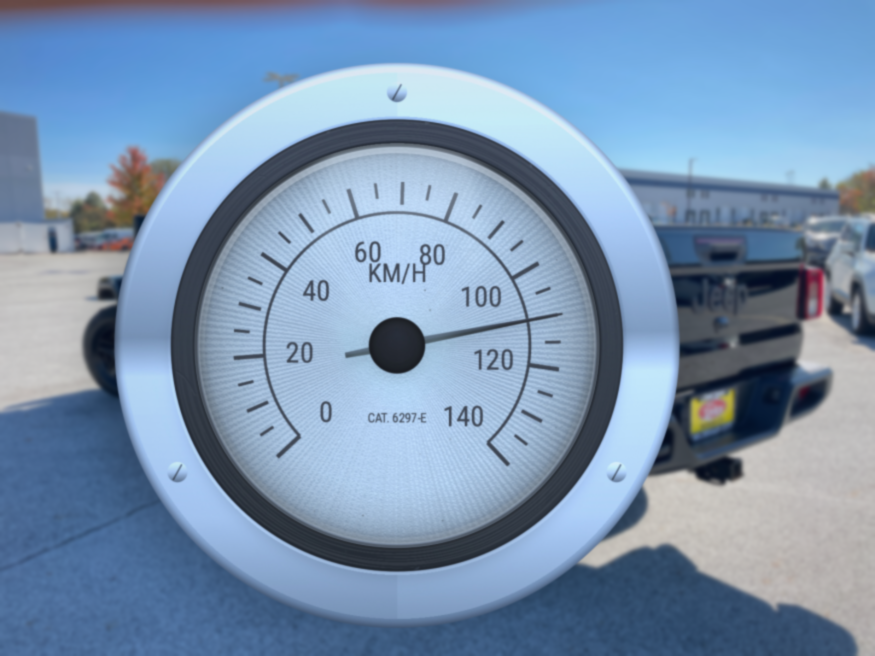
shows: 110 km/h
